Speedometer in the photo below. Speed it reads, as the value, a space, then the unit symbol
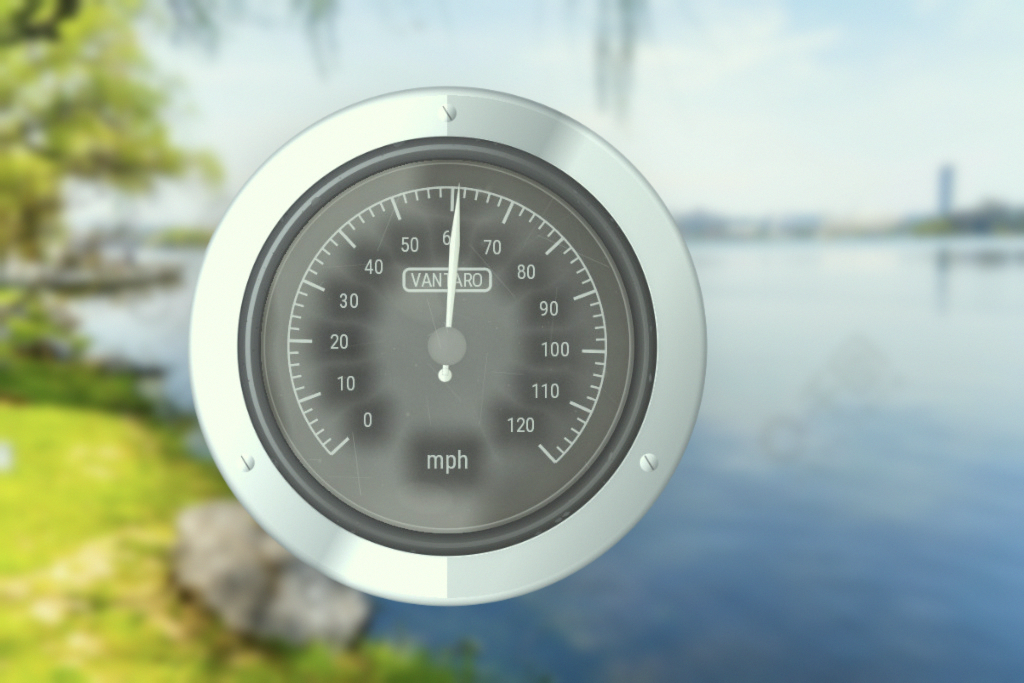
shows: 61 mph
